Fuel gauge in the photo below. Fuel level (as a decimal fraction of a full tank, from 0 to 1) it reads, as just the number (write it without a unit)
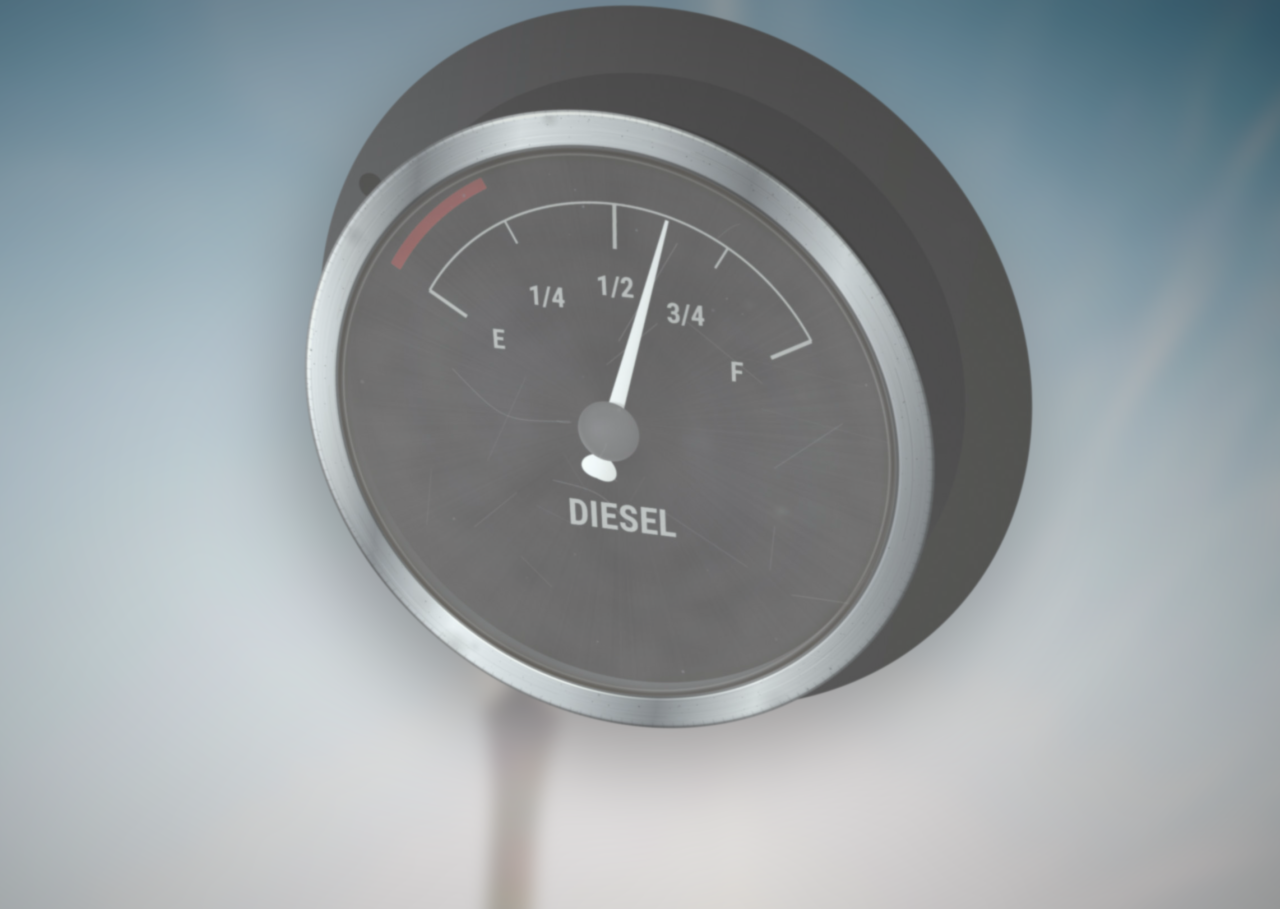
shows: 0.625
